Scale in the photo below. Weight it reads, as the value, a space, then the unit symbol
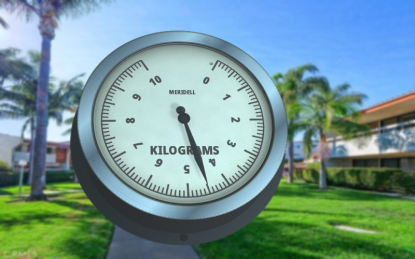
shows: 4.5 kg
